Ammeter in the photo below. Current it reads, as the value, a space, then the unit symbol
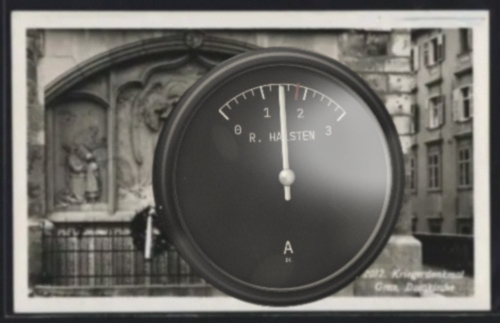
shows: 1.4 A
